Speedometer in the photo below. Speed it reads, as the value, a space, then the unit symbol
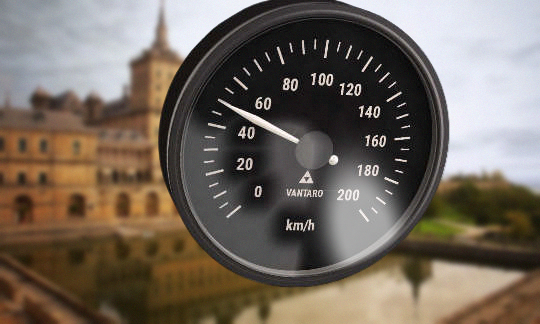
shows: 50 km/h
